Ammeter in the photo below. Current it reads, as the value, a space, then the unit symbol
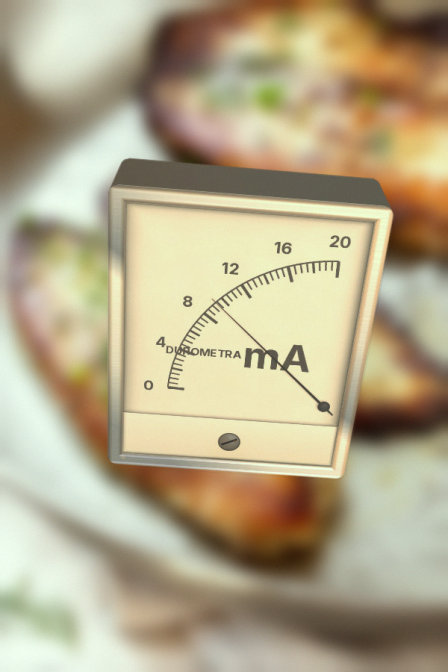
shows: 9.5 mA
